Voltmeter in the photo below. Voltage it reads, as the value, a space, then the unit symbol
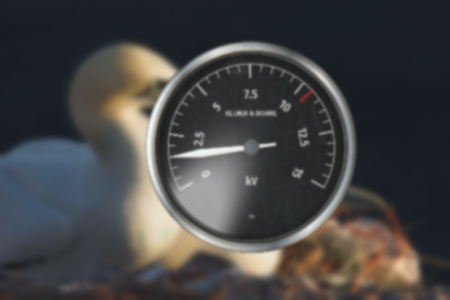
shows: 1.5 kV
